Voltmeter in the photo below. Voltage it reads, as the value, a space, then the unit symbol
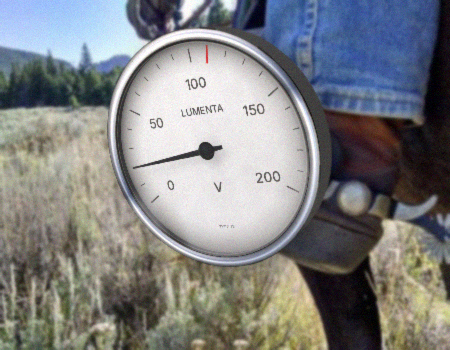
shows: 20 V
